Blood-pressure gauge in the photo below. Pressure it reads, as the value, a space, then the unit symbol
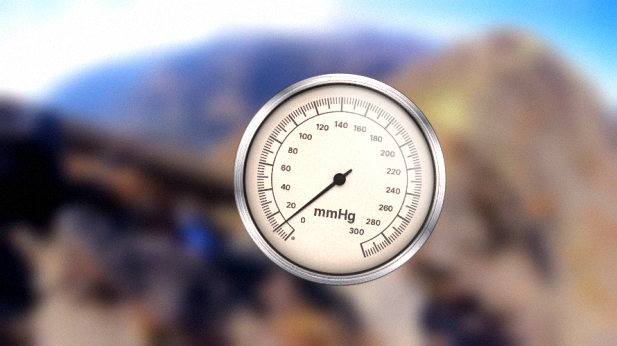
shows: 10 mmHg
